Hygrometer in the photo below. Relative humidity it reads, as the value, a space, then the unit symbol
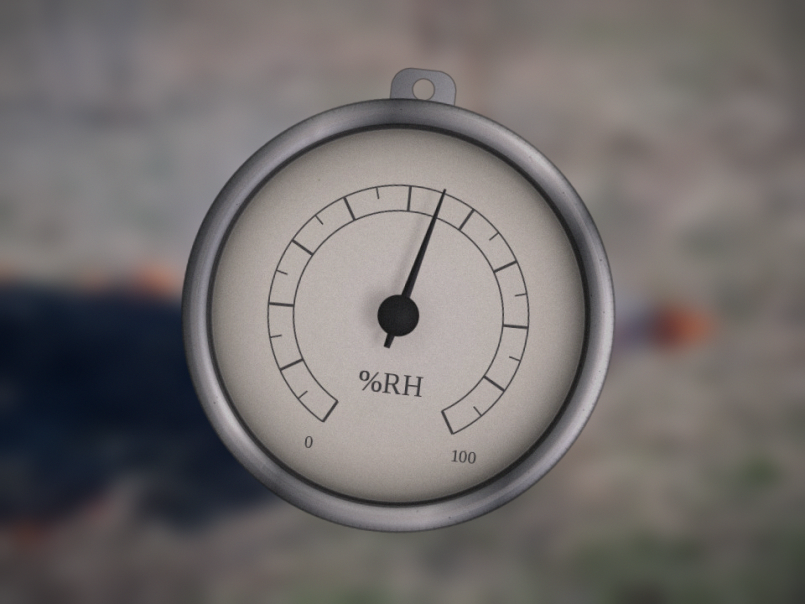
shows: 55 %
